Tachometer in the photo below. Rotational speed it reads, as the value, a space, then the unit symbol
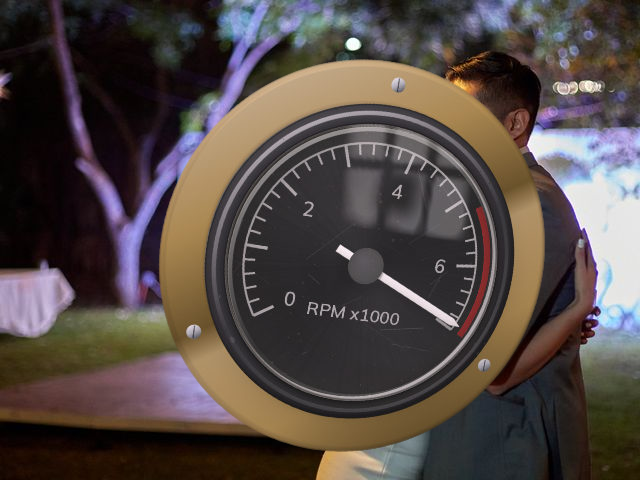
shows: 6900 rpm
